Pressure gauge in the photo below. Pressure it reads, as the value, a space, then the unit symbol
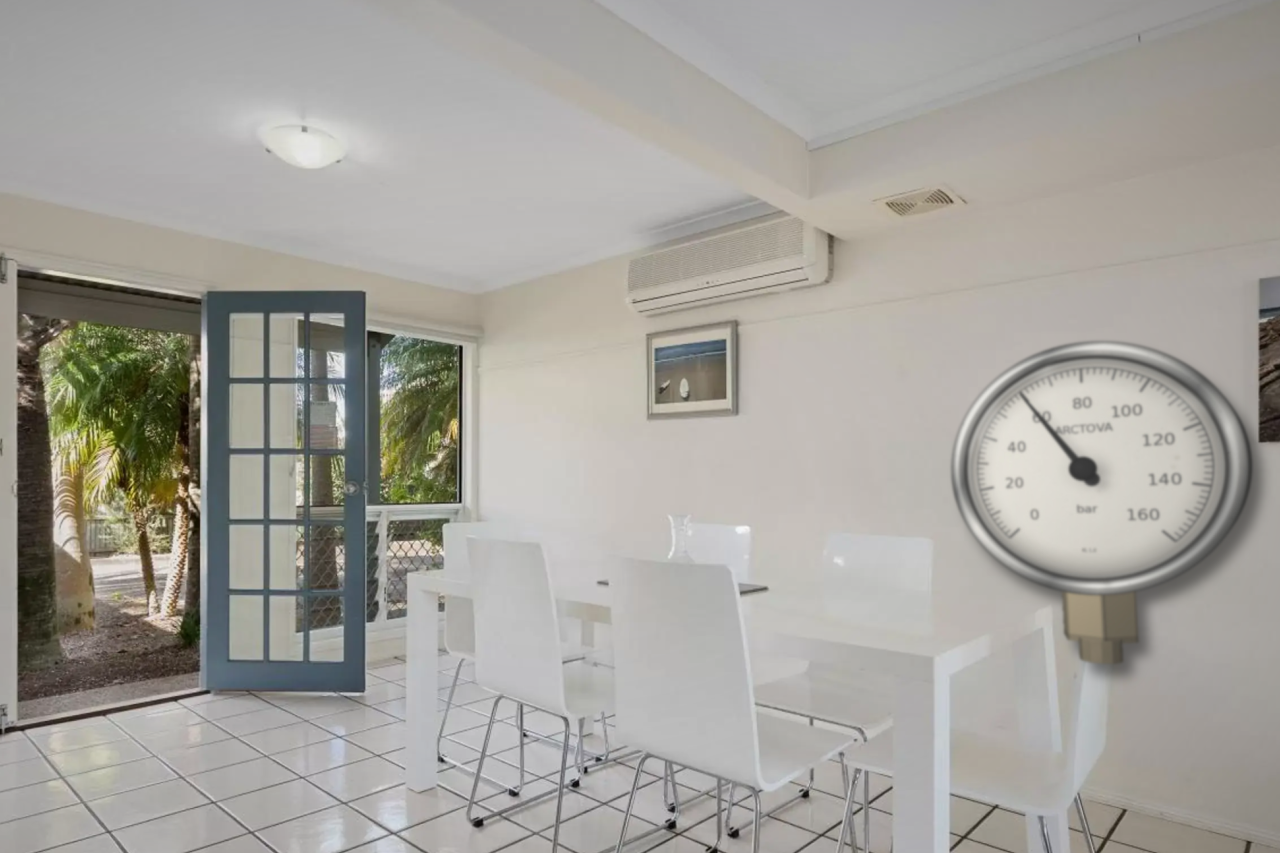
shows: 60 bar
